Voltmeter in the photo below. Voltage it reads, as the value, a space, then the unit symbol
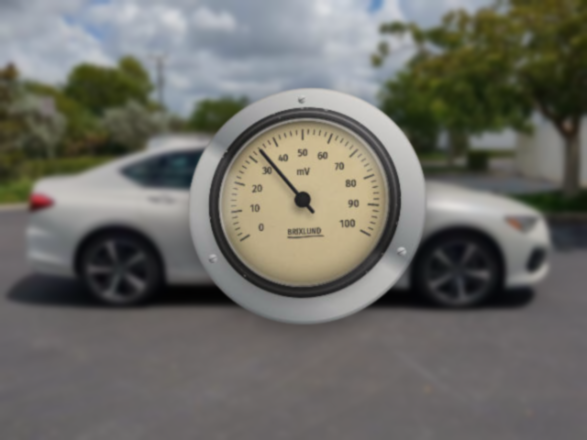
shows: 34 mV
